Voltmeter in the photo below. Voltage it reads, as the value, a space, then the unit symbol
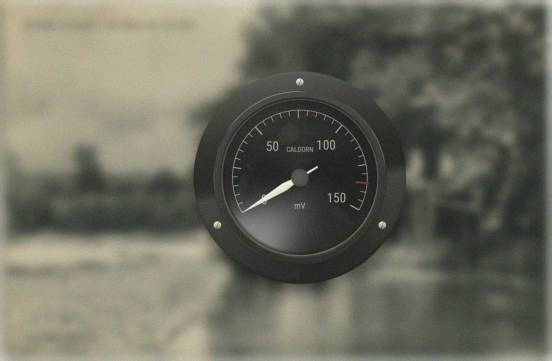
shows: 0 mV
